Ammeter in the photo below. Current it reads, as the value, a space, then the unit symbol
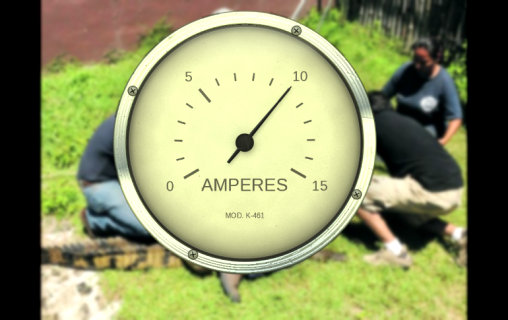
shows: 10 A
